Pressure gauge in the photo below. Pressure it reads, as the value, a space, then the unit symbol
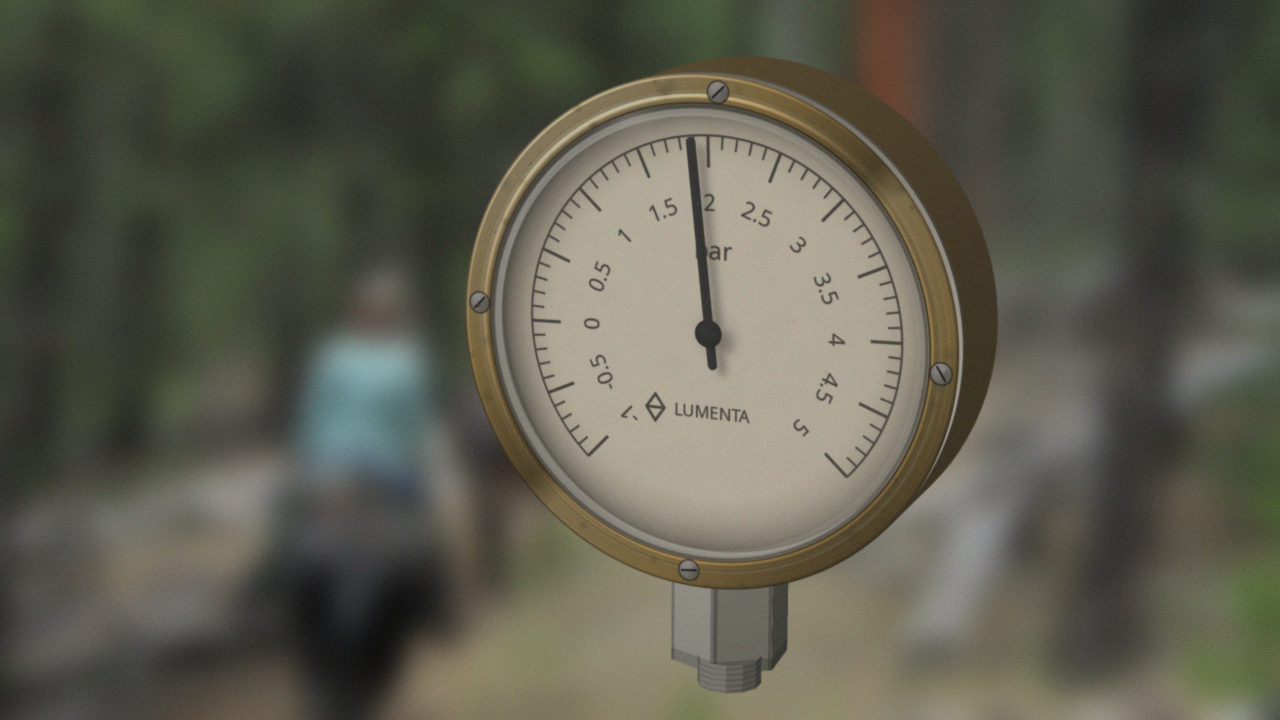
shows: 1.9 bar
